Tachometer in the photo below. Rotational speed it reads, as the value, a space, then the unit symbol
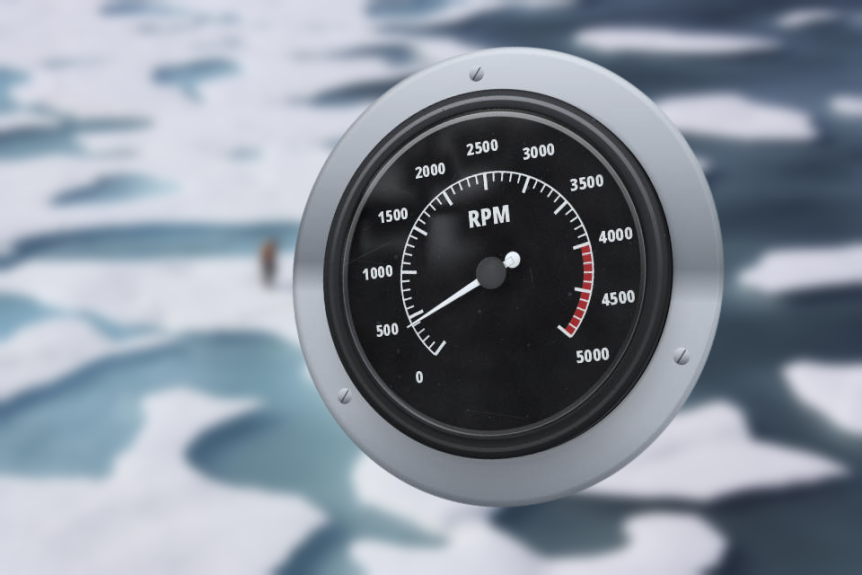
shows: 400 rpm
